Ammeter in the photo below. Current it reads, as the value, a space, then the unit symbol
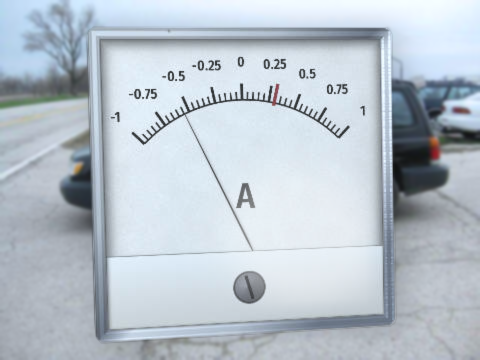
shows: -0.55 A
